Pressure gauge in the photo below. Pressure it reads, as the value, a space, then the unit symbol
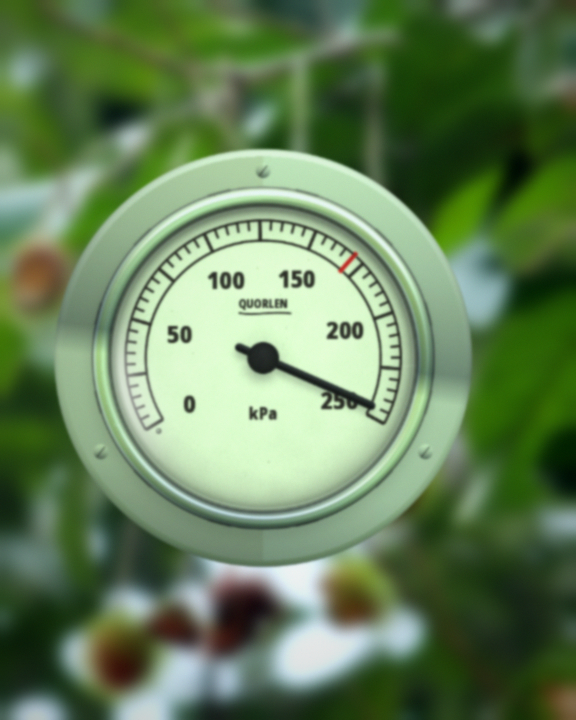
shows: 245 kPa
